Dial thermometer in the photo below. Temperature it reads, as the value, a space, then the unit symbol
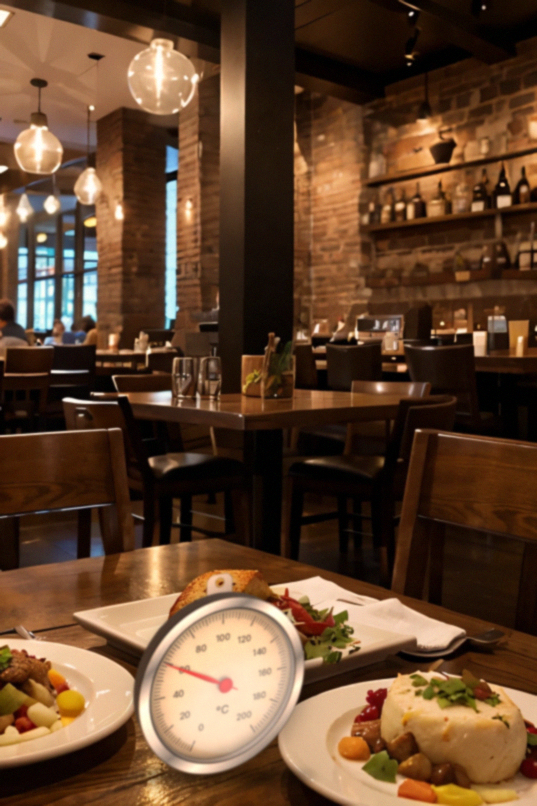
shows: 60 °C
